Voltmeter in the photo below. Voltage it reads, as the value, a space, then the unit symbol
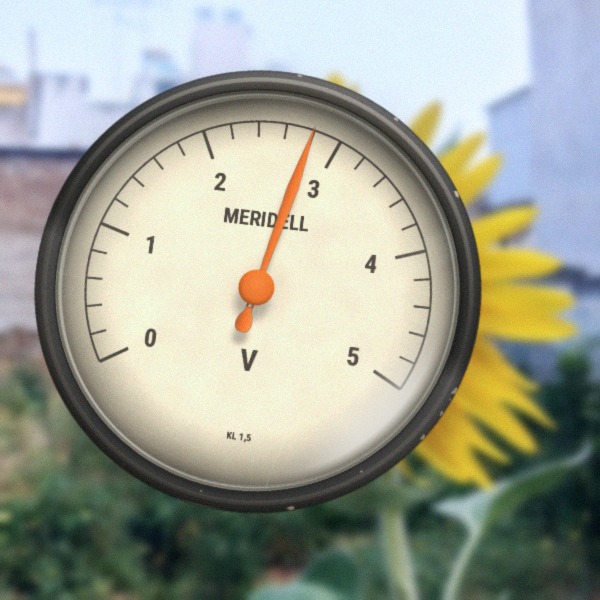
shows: 2.8 V
